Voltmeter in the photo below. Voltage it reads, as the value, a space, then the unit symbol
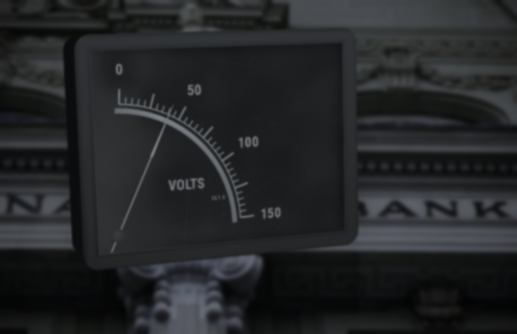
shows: 40 V
